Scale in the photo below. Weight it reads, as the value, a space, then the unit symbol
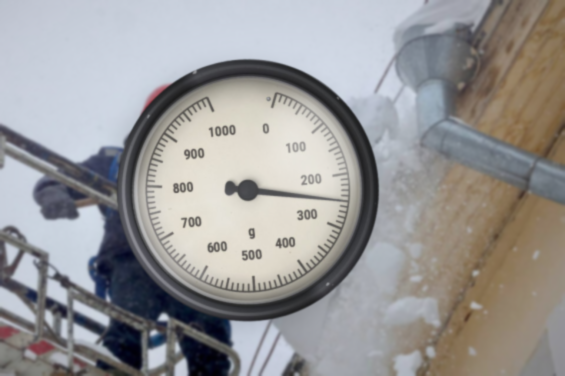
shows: 250 g
